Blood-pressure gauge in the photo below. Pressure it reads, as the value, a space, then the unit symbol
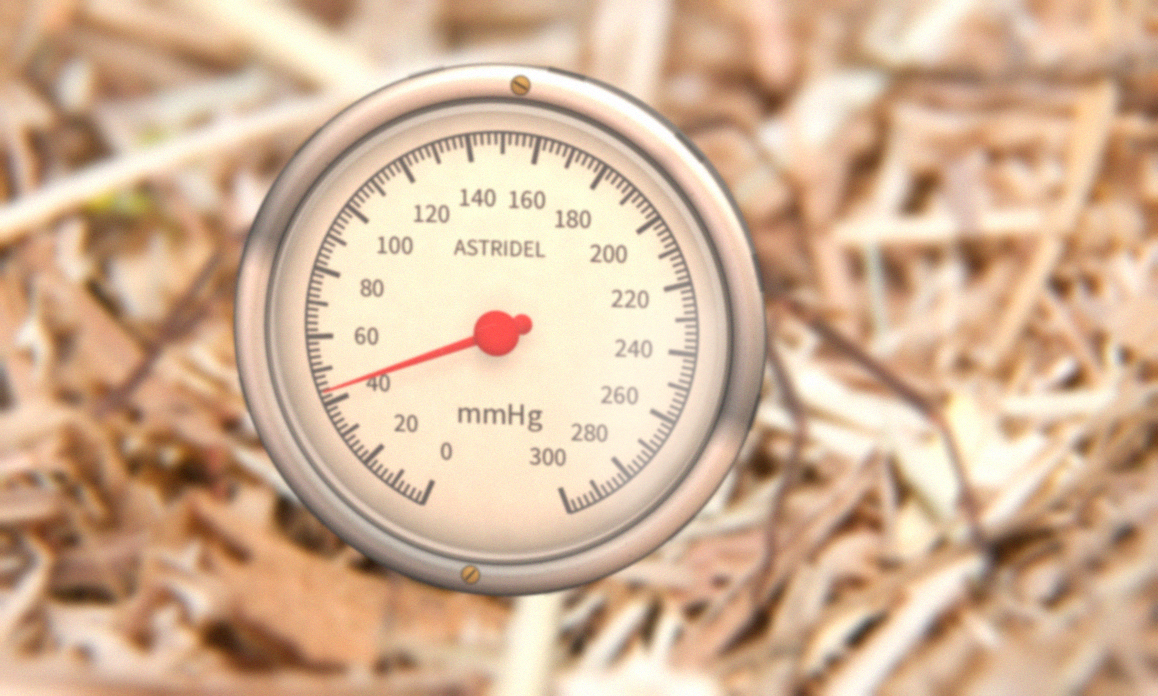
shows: 44 mmHg
